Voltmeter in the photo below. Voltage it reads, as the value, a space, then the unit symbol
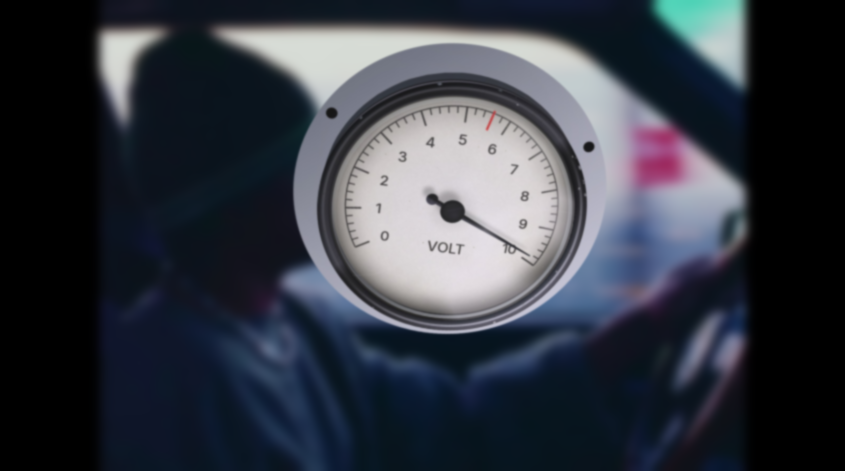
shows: 9.8 V
